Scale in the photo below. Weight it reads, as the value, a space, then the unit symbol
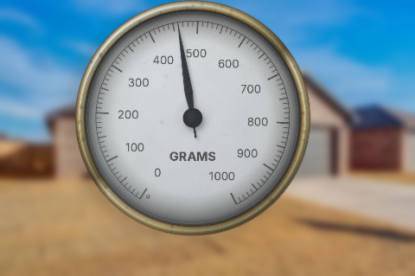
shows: 460 g
